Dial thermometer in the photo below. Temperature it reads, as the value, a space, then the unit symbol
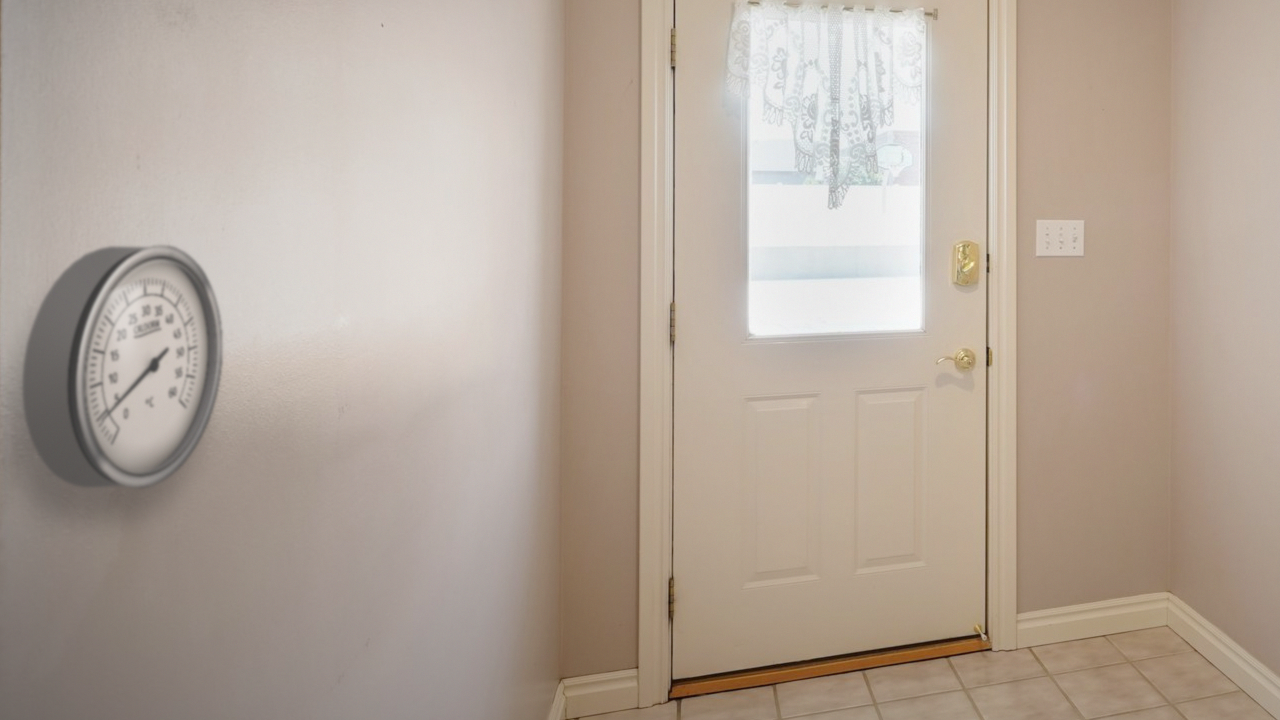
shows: 5 °C
